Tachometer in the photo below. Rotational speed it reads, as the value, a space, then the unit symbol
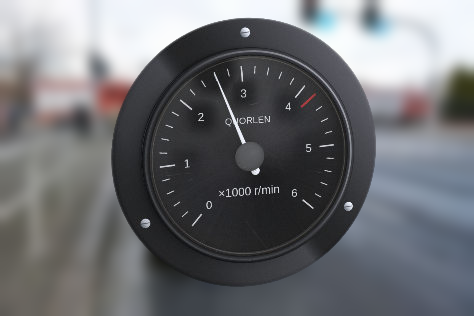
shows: 2600 rpm
